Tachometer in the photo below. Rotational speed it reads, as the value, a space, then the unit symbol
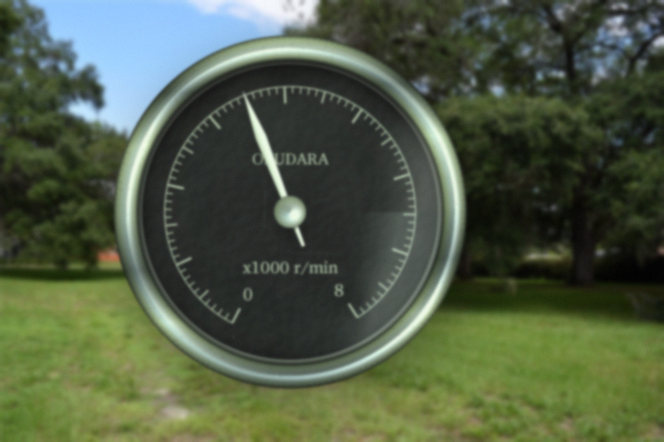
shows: 3500 rpm
